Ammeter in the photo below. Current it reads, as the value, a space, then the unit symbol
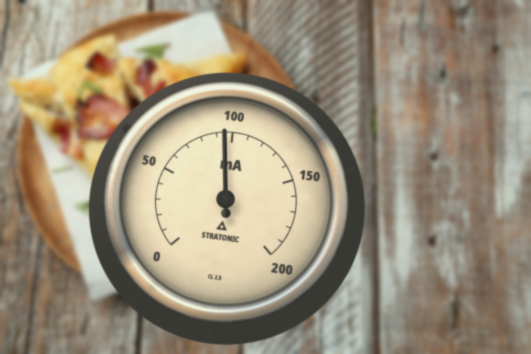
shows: 95 mA
